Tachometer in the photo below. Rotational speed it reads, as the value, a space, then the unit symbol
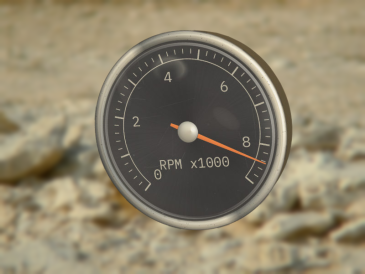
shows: 8400 rpm
